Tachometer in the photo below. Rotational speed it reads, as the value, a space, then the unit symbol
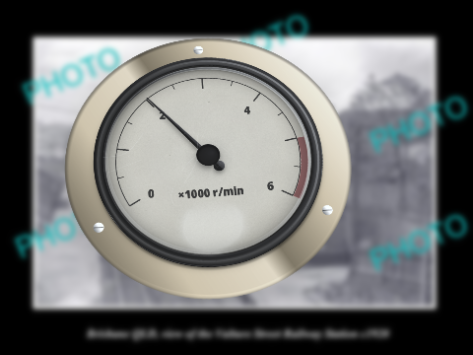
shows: 2000 rpm
